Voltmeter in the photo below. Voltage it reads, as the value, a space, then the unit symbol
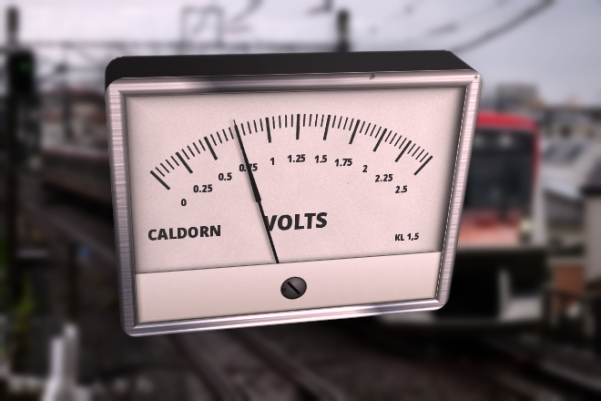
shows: 0.75 V
